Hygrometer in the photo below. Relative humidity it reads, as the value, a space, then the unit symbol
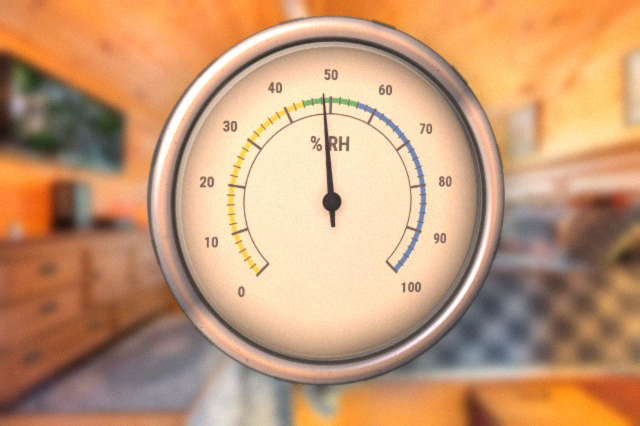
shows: 48 %
